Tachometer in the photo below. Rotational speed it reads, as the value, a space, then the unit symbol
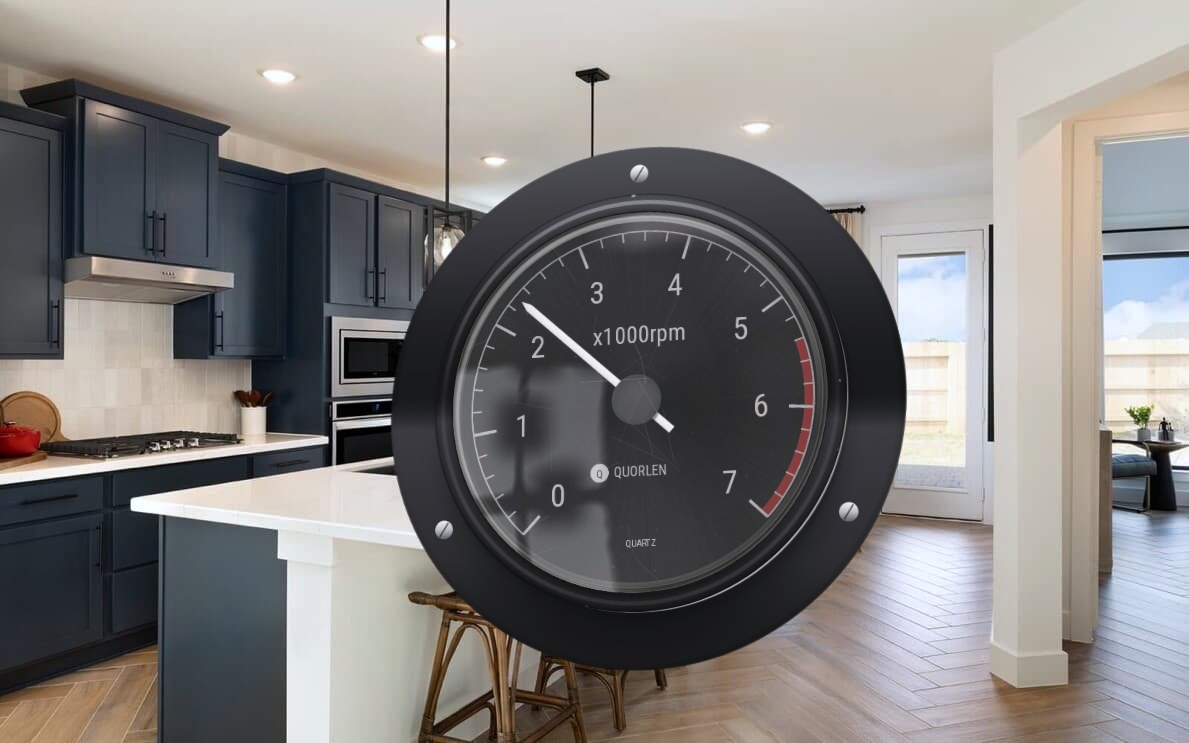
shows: 2300 rpm
